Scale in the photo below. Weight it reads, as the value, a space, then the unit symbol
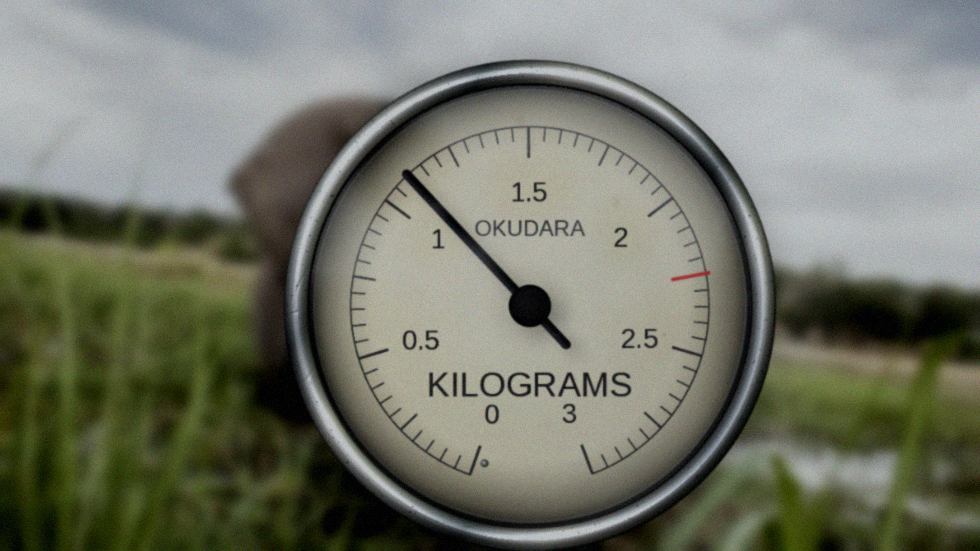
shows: 1.1 kg
